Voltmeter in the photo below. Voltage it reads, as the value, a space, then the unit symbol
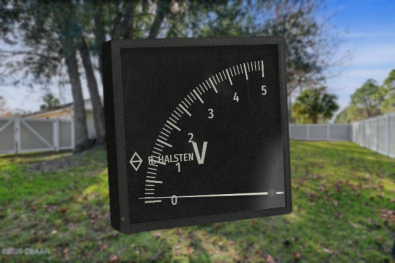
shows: 0.1 V
